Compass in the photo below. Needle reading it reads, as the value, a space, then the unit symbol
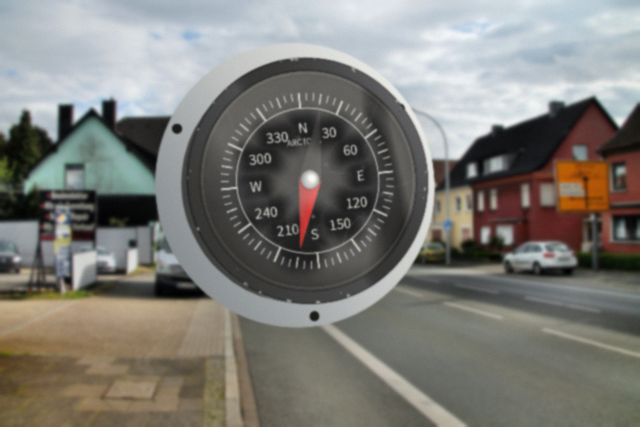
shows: 195 °
